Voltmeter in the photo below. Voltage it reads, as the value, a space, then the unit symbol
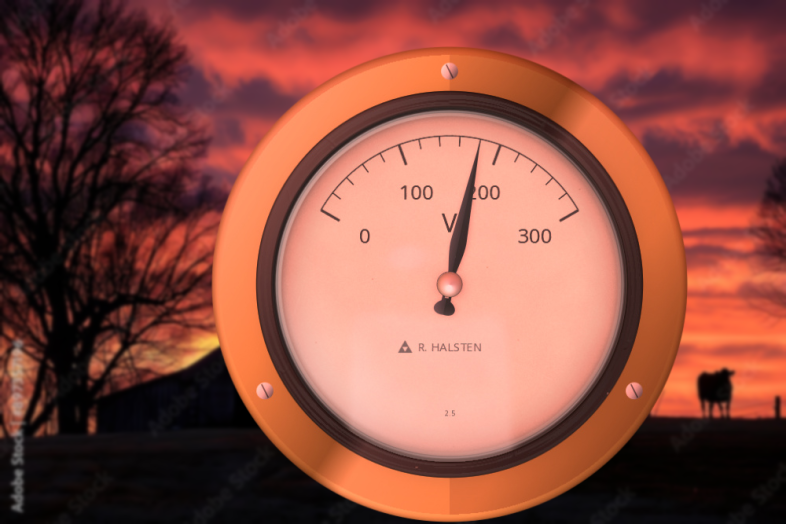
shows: 180 V
